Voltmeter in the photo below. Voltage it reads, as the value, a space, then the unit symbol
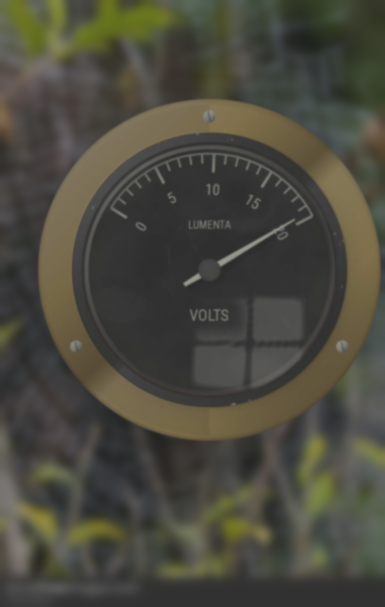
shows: 19.5 V
